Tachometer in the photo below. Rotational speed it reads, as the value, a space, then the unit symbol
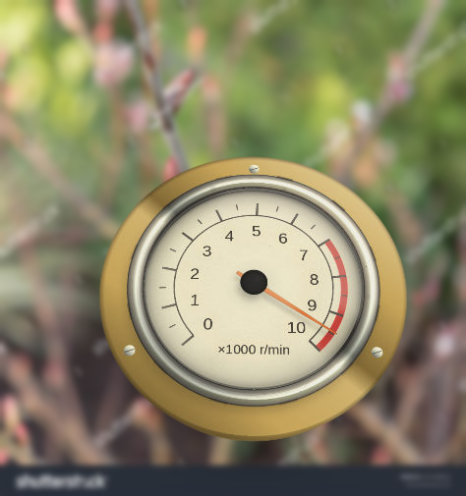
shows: 9500 rpm
